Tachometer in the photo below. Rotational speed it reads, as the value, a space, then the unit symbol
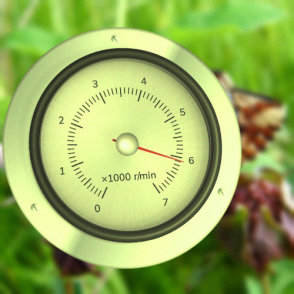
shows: 6100 rpm
